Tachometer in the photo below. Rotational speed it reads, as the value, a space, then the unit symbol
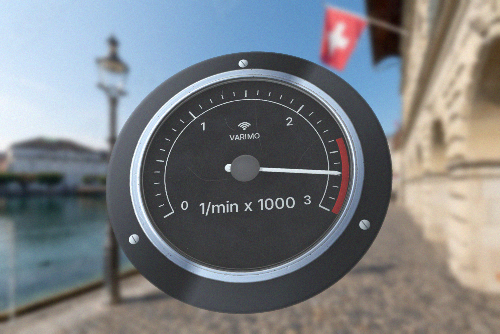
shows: 2700 rpm
